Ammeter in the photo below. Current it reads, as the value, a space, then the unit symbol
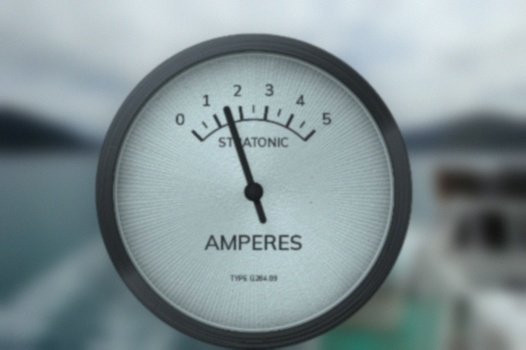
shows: 1.5 A
